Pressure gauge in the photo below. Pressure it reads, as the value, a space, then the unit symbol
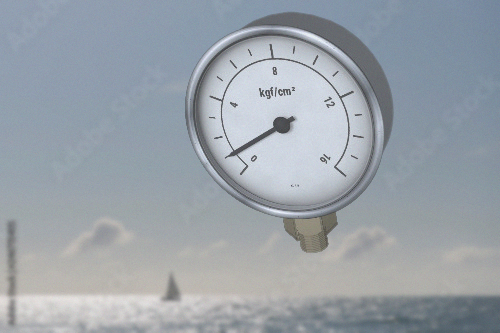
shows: 1 kg/cm²
